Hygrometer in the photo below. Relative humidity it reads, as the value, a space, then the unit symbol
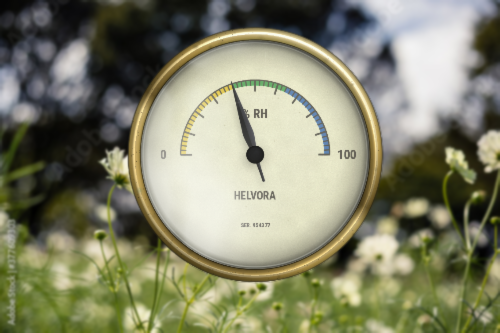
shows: 40 %
